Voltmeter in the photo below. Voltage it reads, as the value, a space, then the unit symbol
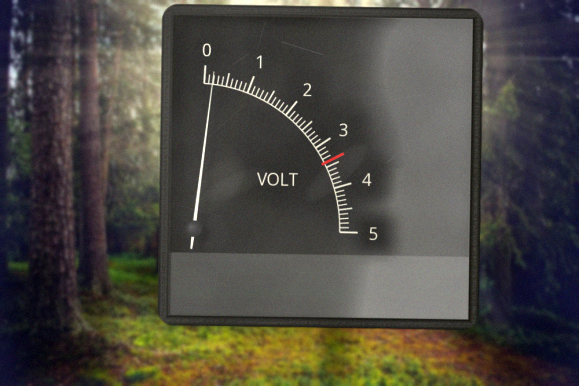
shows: 0.2 V
